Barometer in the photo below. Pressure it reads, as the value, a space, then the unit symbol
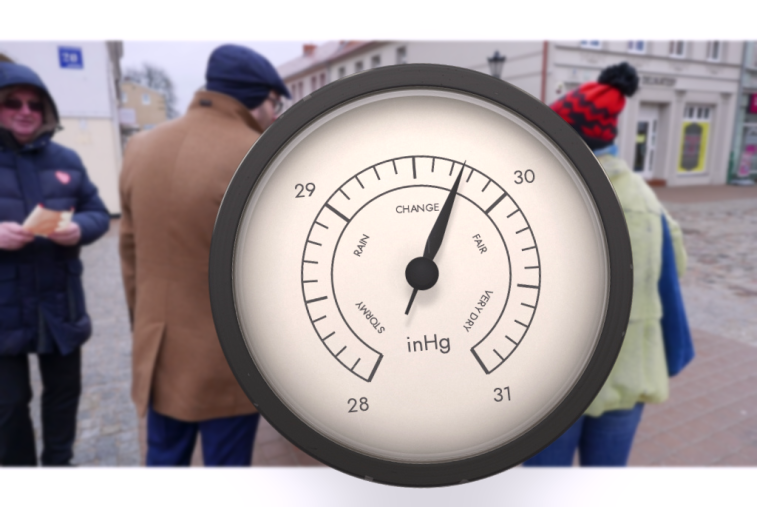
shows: 29.75 inHg
